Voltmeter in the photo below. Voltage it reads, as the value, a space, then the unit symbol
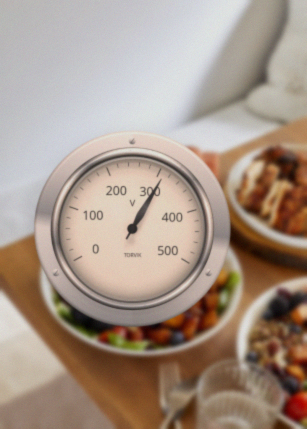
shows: 310 V
